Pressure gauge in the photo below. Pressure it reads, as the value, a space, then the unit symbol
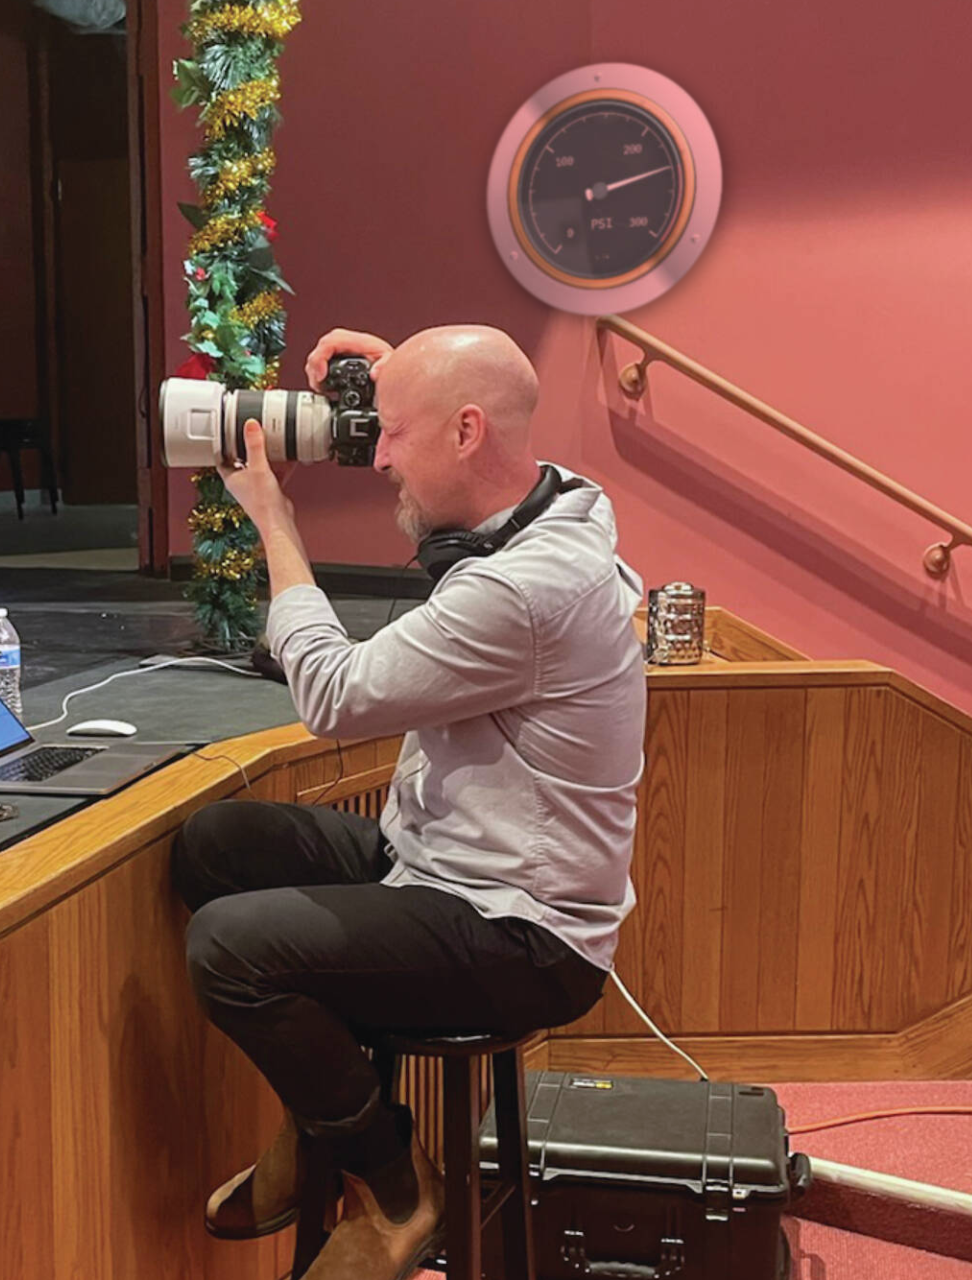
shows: 240 psi
